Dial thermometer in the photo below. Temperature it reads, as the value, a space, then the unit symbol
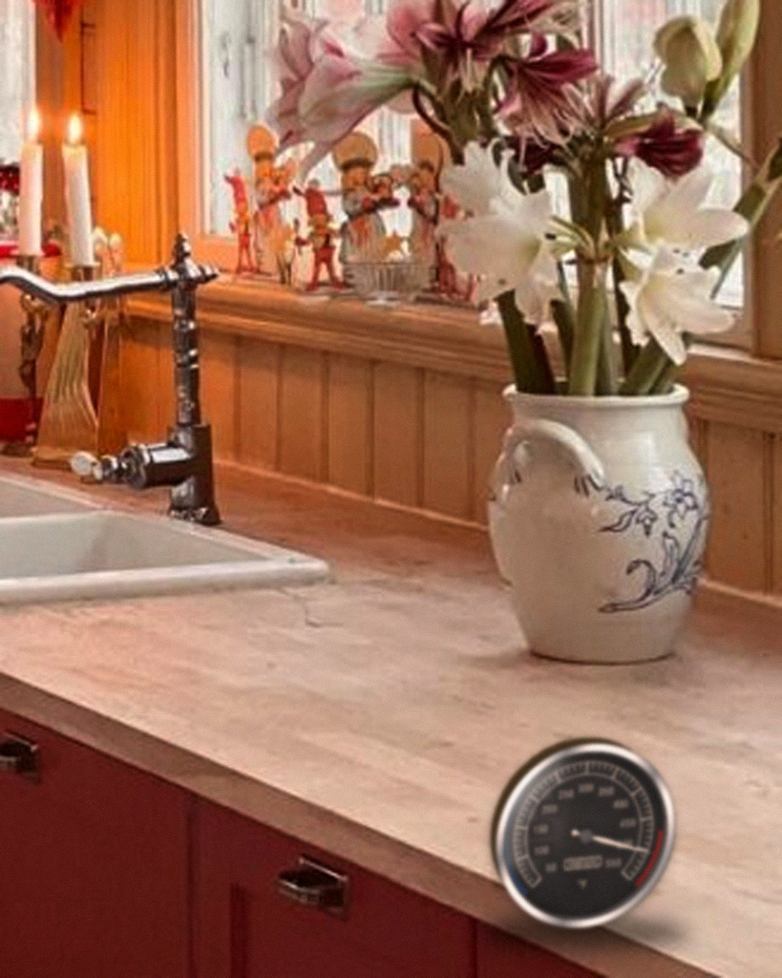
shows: 500 °F
